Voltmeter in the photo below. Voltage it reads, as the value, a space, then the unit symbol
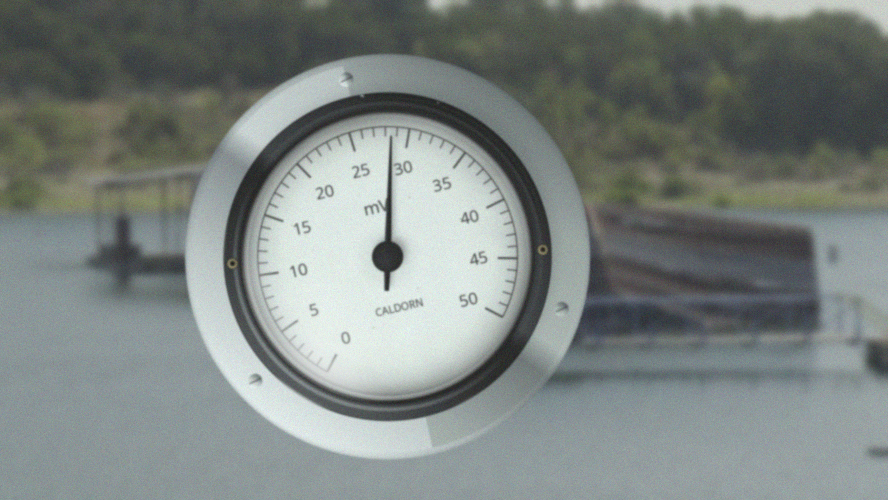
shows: 28.5 mV
